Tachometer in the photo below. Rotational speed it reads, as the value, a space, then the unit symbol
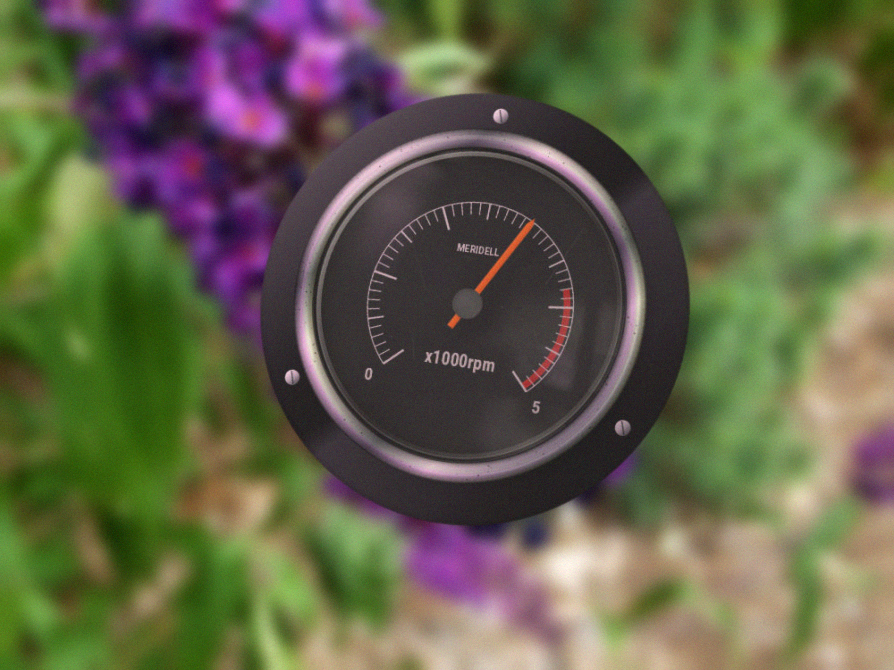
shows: 3000 rpm
